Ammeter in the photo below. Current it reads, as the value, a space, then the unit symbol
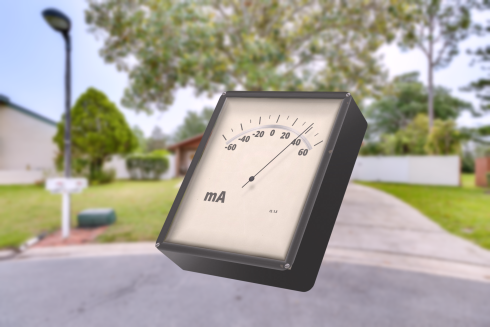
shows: 40 mA
